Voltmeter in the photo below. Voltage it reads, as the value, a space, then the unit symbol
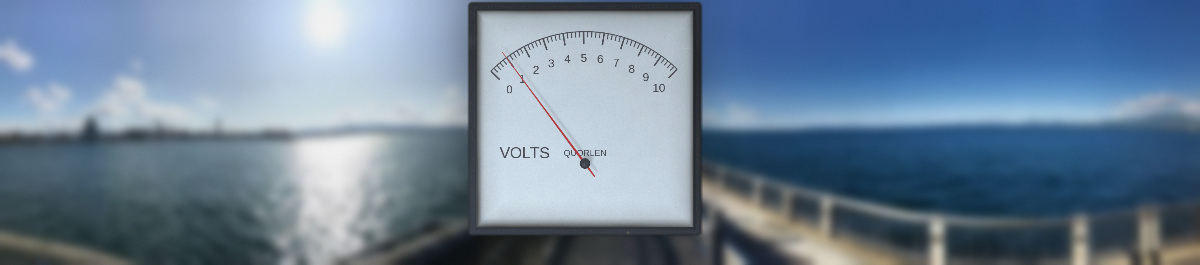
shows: 1 V
